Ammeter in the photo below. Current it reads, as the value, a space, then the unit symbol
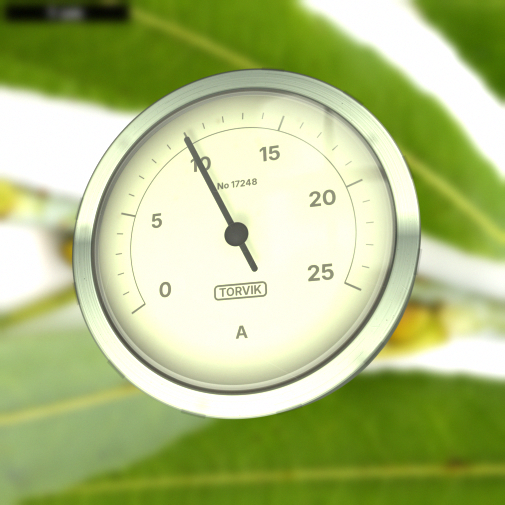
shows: 10 A
